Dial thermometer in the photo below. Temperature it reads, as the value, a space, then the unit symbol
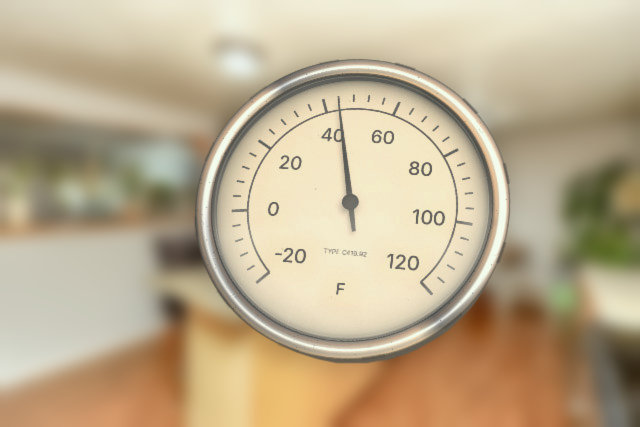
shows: 44 °F
